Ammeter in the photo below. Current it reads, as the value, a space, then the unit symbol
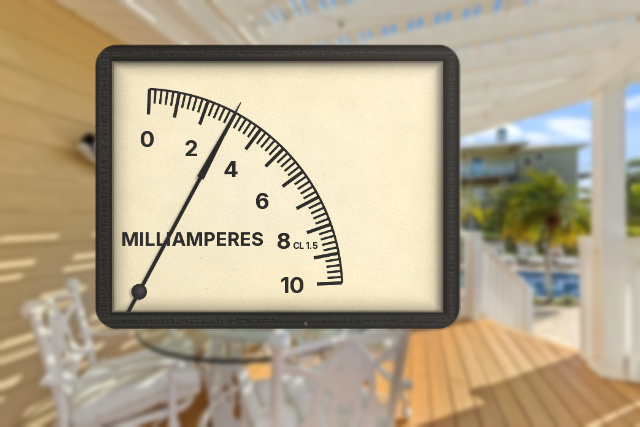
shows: 3 mA
